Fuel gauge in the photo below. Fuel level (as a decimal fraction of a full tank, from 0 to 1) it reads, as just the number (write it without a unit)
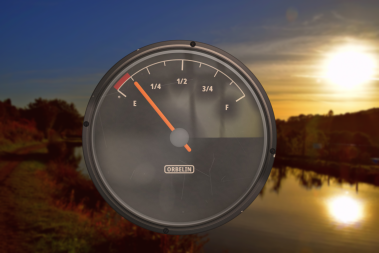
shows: 0.125
